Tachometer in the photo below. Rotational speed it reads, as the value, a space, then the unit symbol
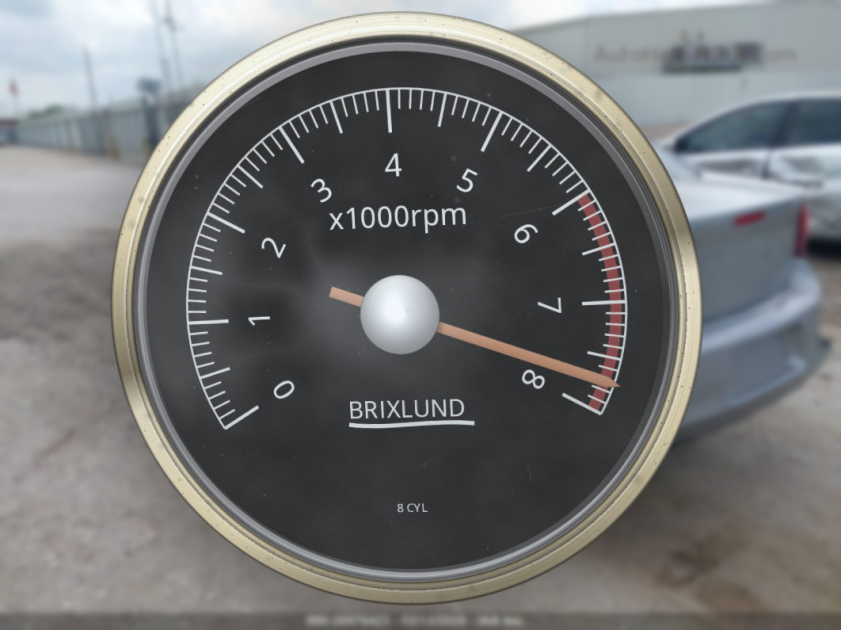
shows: 7700 rpm
